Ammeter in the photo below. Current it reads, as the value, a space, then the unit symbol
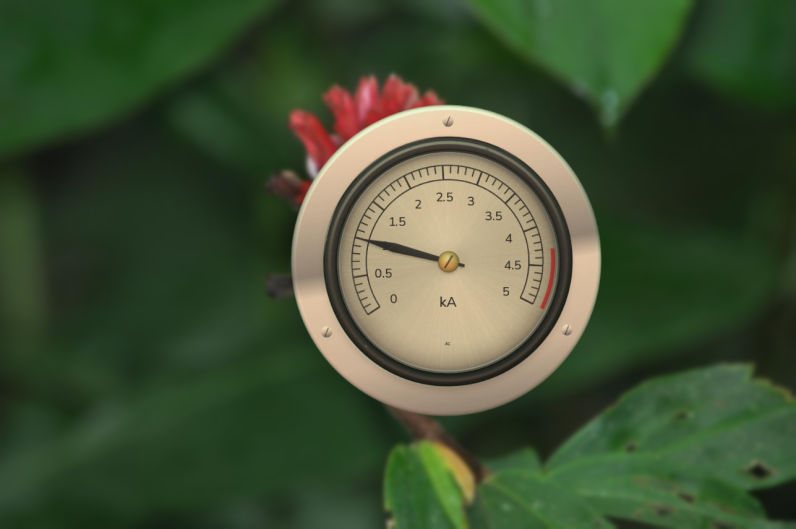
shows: 1 kA
